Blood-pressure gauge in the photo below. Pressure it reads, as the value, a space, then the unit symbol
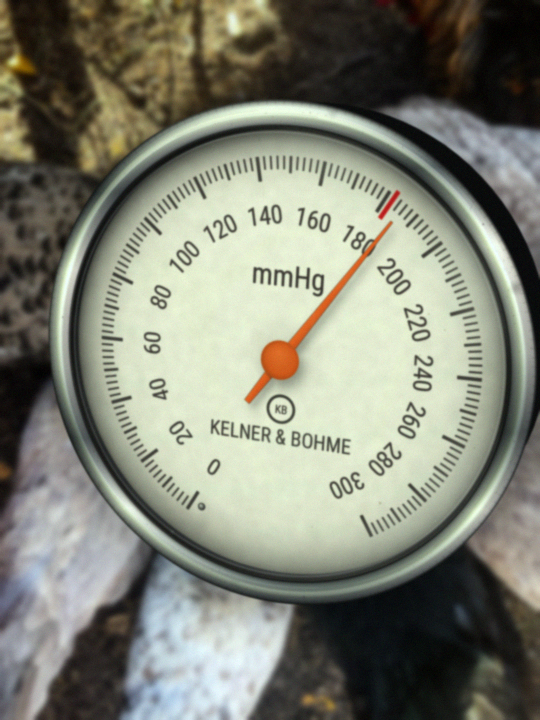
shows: 186 mmHg
